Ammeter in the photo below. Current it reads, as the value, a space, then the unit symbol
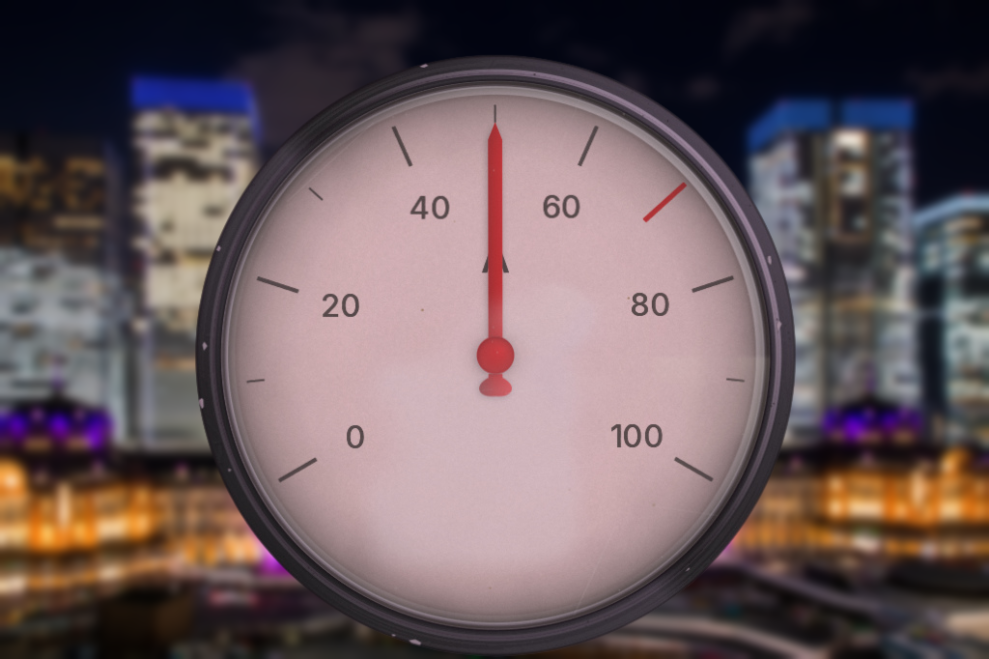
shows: 50 A
